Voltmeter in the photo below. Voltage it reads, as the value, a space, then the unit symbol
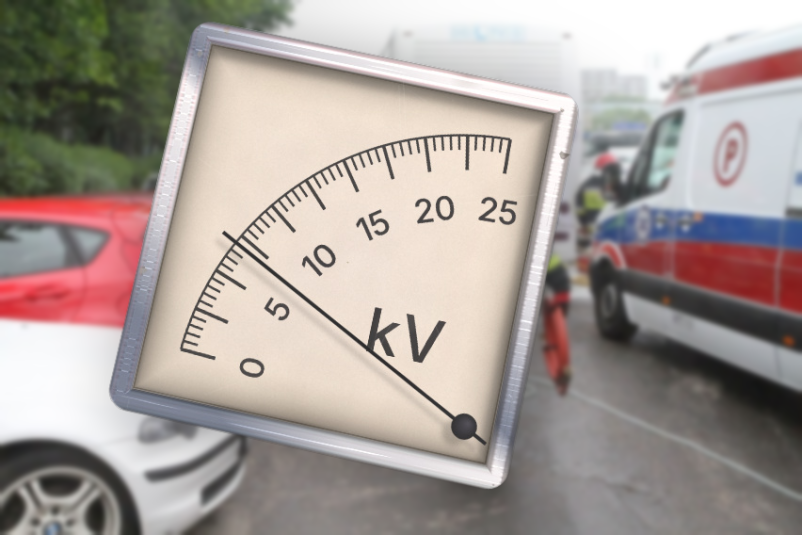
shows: 7 kV
